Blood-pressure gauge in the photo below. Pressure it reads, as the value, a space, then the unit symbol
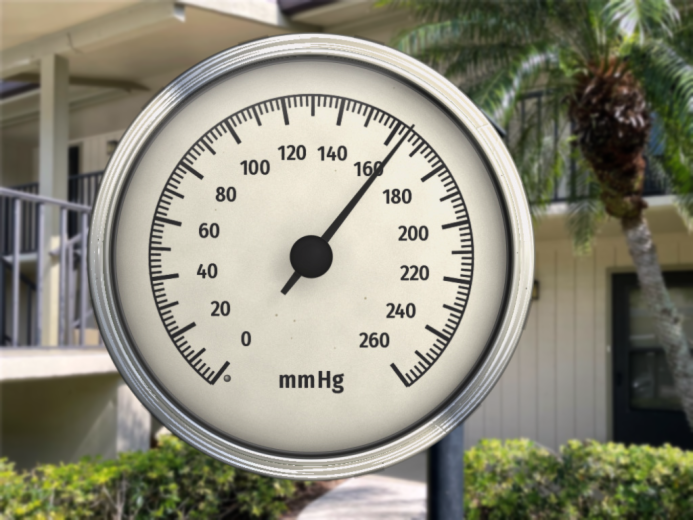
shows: 164 mmHg
